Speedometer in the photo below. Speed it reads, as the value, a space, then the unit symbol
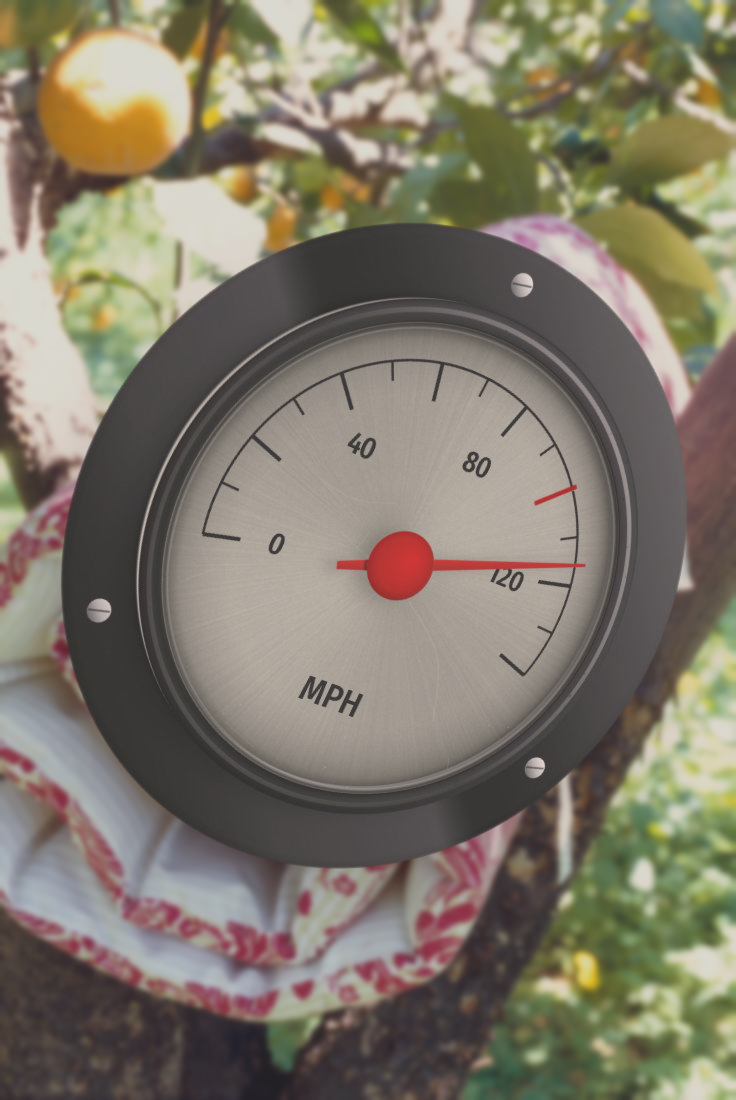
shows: 115 mph
